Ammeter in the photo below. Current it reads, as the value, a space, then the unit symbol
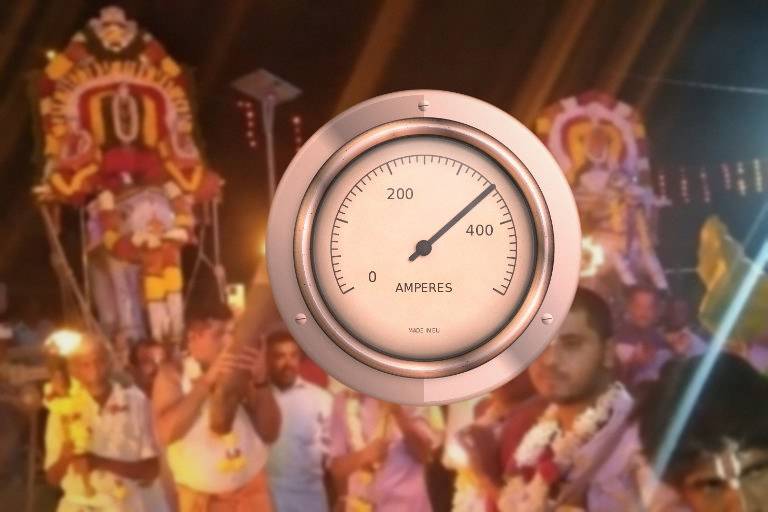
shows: 350 A
